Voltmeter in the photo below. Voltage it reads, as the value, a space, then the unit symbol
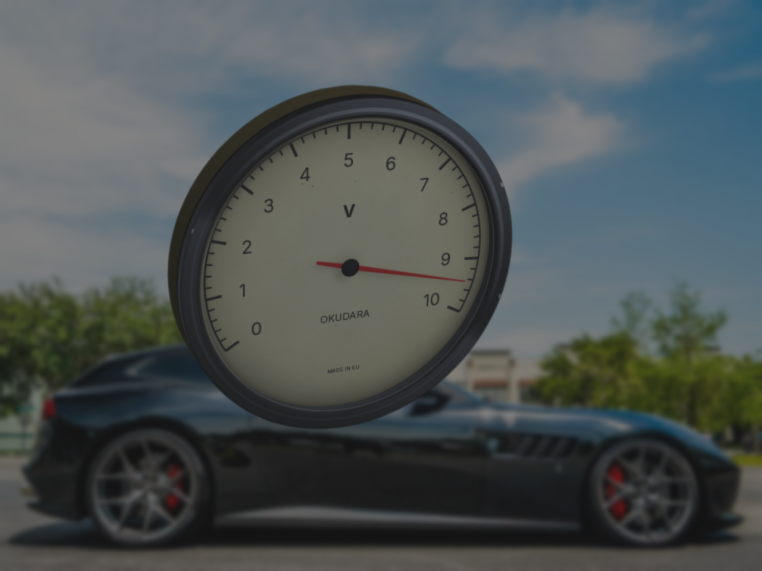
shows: 9.4 V
